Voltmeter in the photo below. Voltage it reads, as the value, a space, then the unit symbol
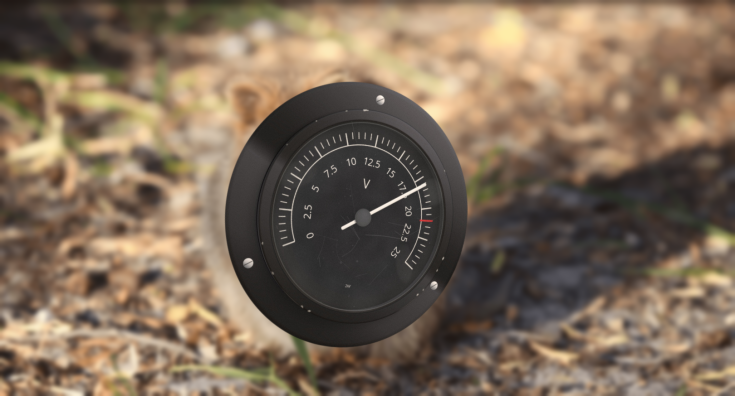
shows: 18 V
